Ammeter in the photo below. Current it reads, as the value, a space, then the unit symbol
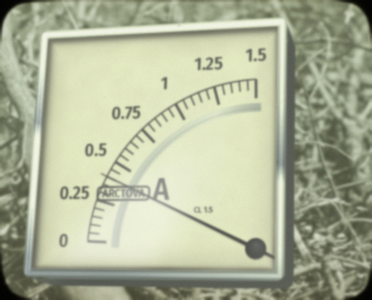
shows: 0.4 A
